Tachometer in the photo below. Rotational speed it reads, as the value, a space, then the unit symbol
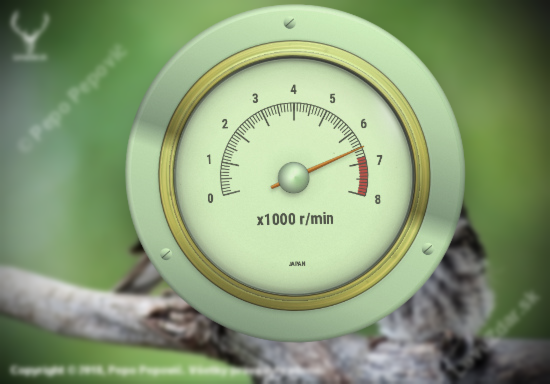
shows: 6500 rpm
